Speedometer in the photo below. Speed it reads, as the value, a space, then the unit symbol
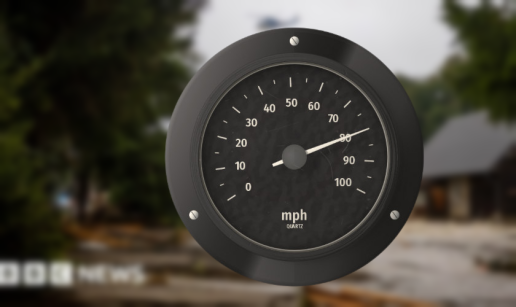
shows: 80 mph
